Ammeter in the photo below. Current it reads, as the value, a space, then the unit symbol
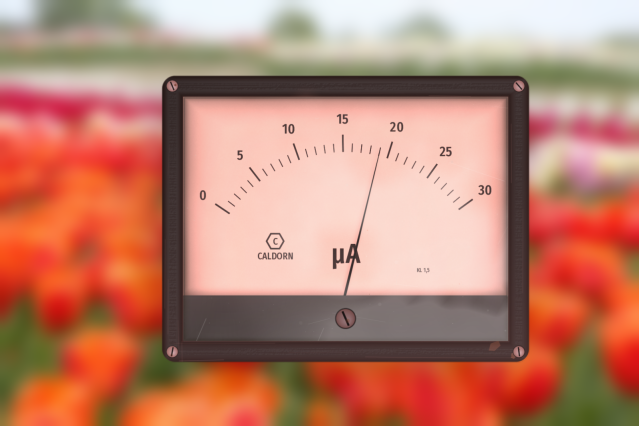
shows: 19 µA
